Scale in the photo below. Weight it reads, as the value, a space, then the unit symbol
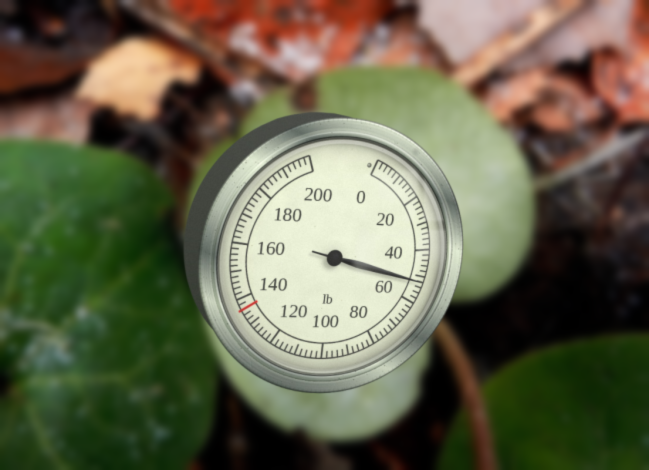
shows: 52 lb
